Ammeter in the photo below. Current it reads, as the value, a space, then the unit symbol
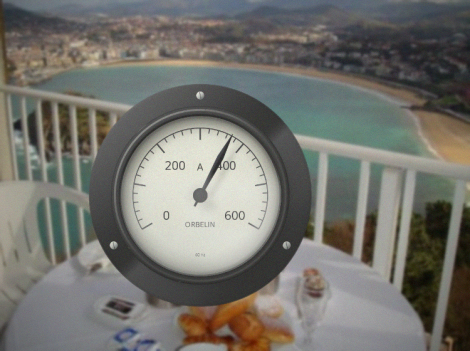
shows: 370 A
